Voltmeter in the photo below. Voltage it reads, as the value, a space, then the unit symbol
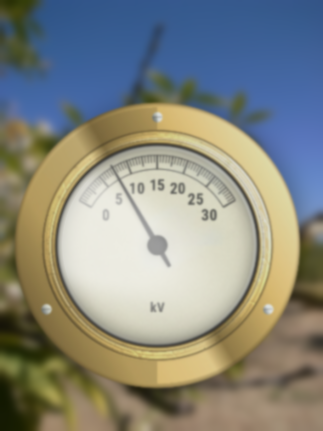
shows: 7.5 kV
